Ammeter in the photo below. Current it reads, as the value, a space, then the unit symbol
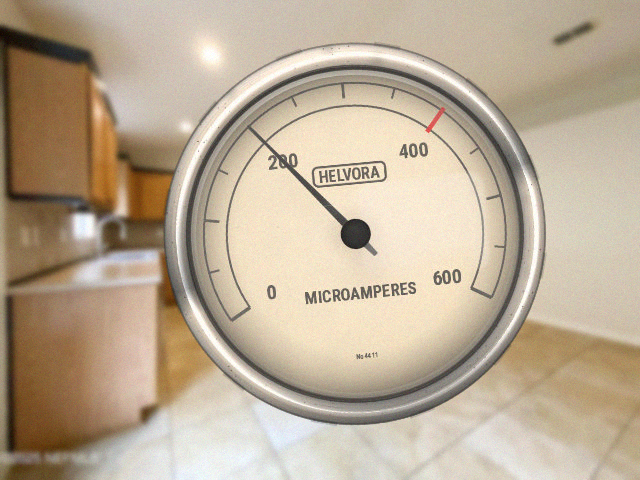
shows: 200 µA
